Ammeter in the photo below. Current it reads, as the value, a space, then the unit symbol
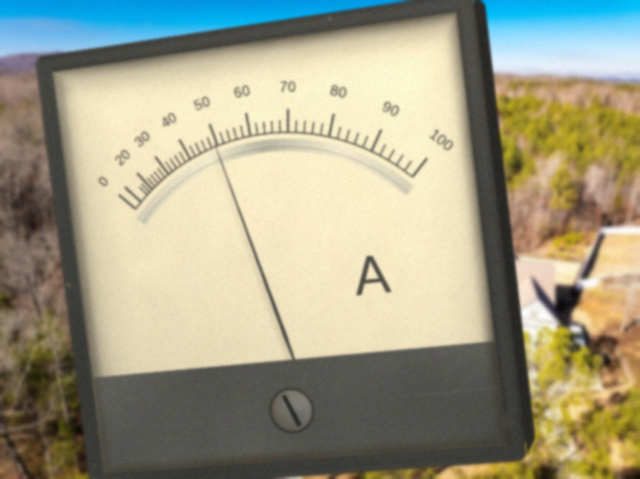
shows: 50 A
